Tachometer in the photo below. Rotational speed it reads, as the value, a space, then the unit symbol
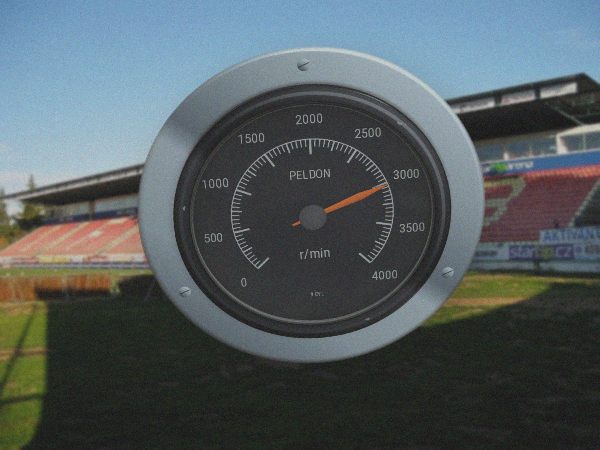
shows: 3000 rpm
